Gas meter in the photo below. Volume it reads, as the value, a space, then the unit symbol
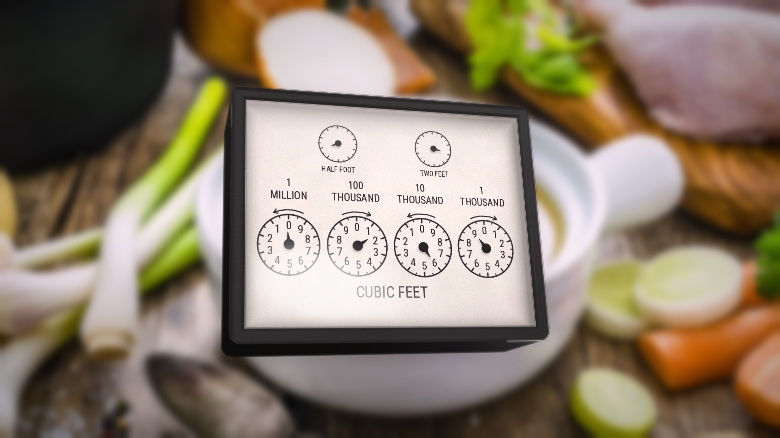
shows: 15900 ft³
